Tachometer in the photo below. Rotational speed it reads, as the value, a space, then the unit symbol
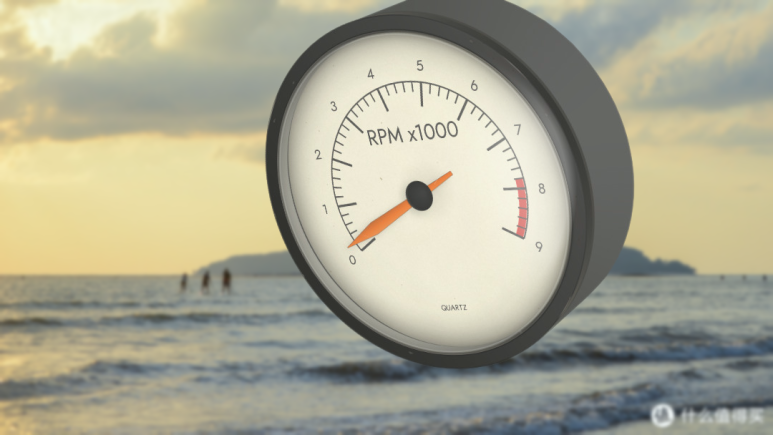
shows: 200 rpm
